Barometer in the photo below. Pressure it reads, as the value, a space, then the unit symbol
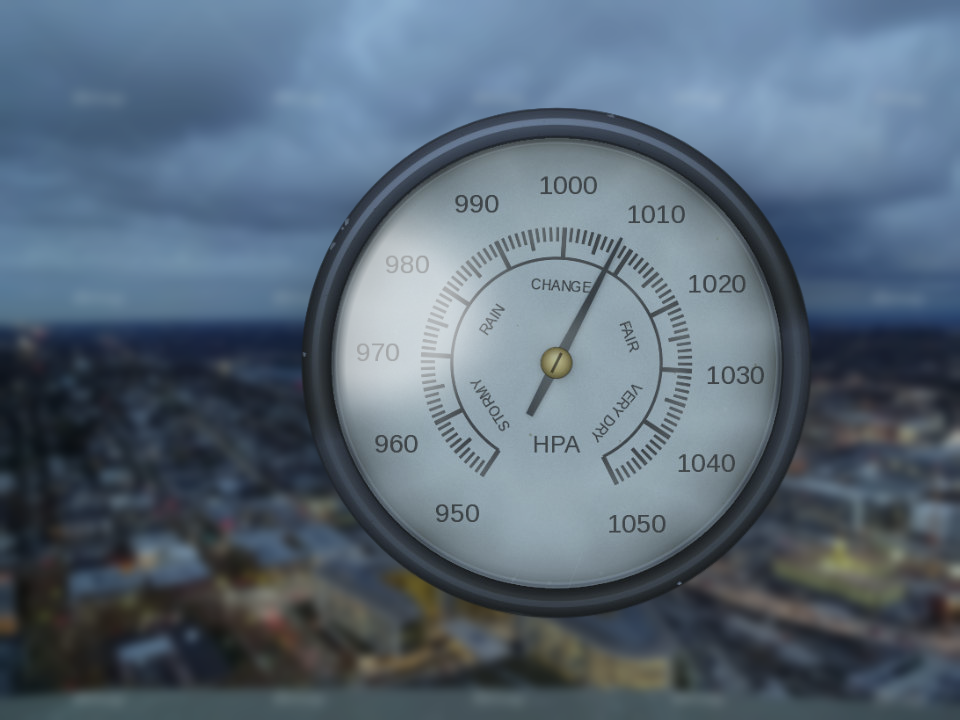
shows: 1008 hPa
